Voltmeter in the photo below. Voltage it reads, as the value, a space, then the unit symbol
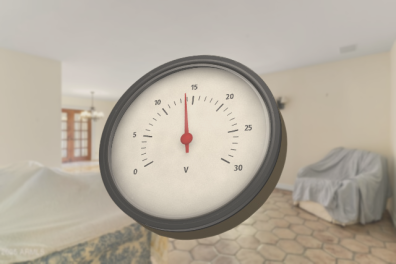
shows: 14 V
